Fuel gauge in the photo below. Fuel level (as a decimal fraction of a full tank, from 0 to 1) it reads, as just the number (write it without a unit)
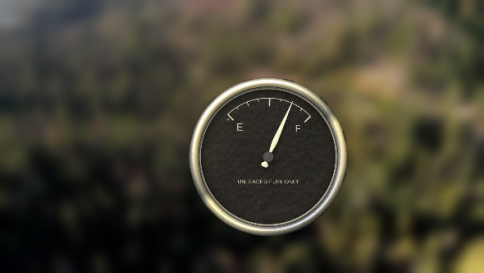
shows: 0.75
